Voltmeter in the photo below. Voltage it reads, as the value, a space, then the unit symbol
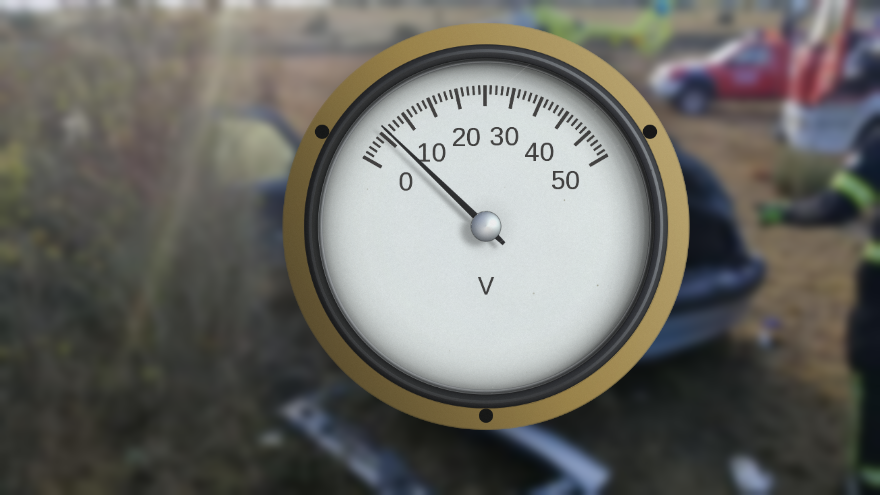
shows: 6 V
